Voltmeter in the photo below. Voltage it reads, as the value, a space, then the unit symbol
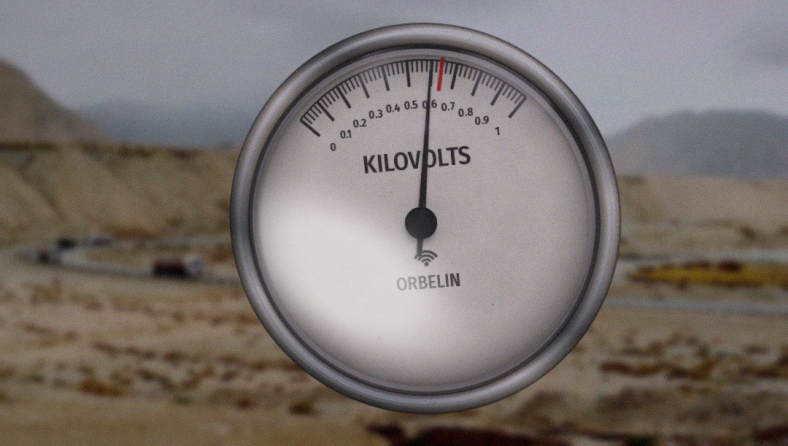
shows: 0.6 kV
